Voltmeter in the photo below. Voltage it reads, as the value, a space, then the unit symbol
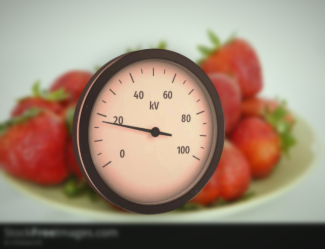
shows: 17.5 kV
